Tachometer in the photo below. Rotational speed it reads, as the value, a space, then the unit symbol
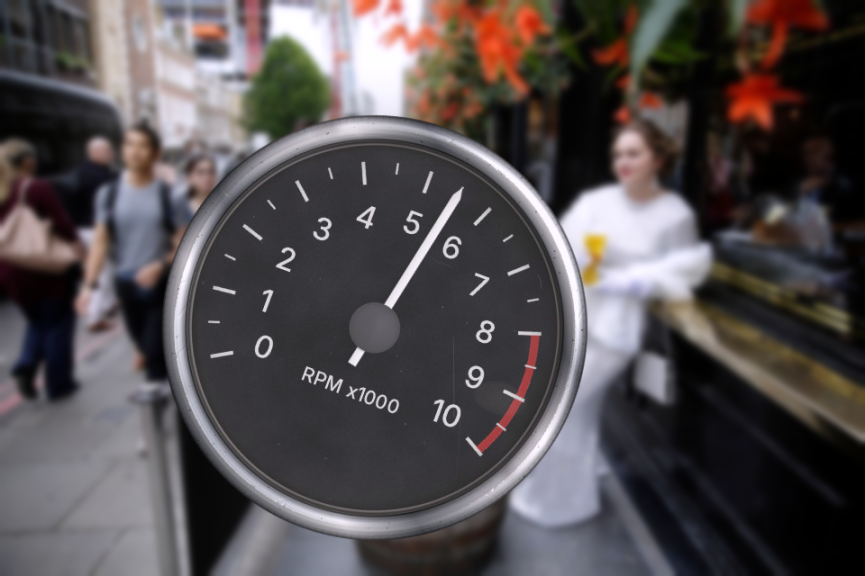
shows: 5500 rpm
